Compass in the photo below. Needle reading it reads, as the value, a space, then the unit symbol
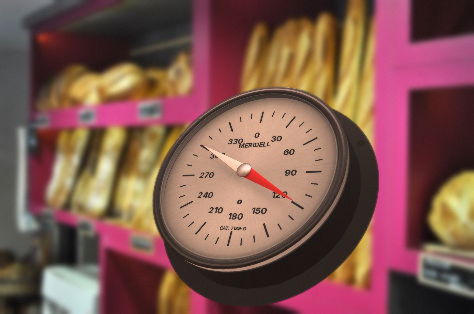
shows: 120 °
